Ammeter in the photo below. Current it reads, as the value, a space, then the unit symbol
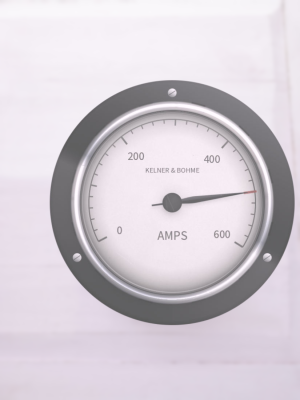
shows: 500 A
